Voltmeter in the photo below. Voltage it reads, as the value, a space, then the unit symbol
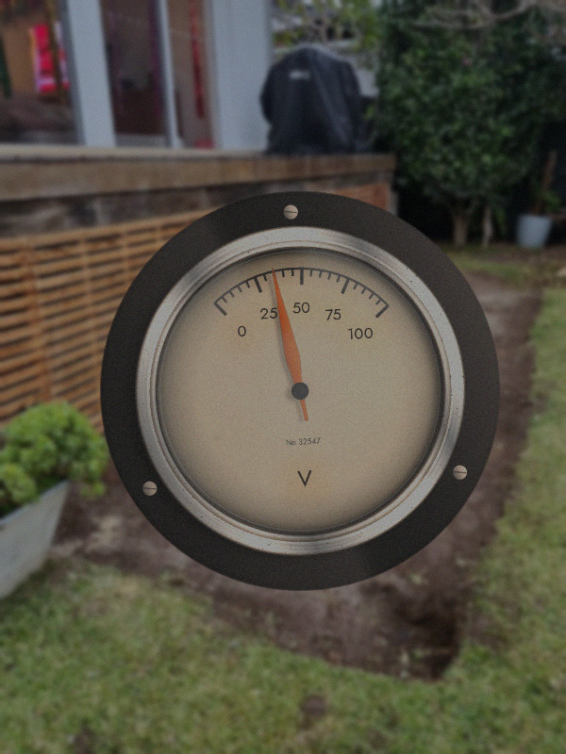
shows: 35 V
